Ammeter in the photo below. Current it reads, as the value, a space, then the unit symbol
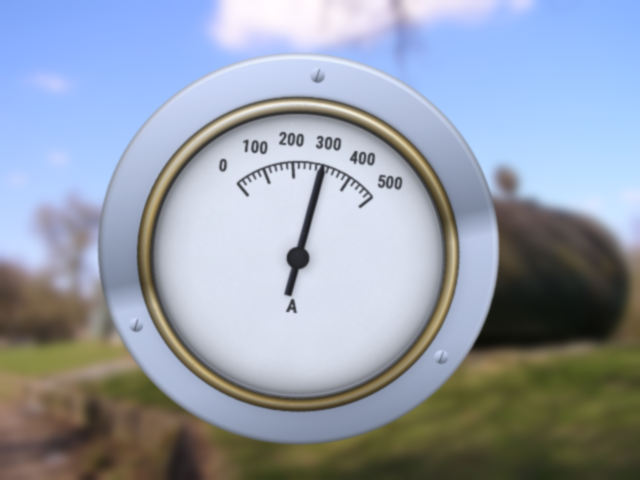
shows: 300 A
